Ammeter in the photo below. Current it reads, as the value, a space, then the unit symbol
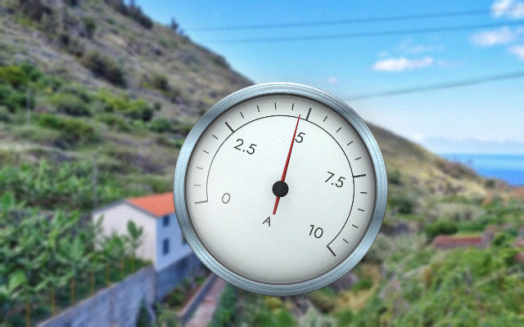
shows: 4.75 A
